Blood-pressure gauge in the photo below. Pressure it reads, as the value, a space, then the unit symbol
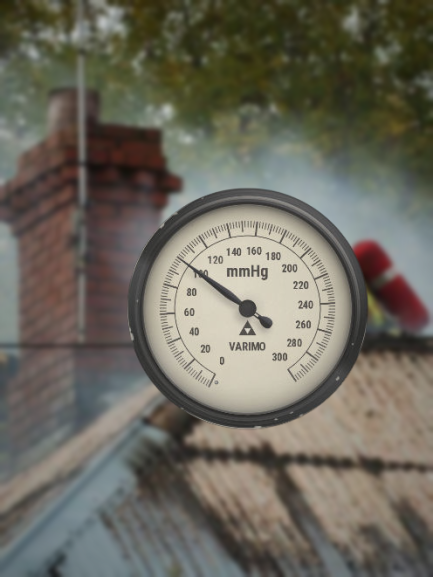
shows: 100 mmHg
